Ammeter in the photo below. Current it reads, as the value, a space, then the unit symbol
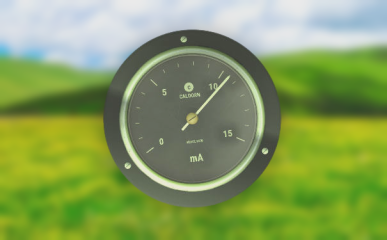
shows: 10.5 mA
